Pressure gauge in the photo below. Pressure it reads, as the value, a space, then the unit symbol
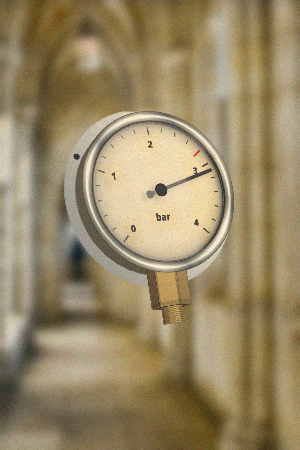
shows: 3.1 bar
